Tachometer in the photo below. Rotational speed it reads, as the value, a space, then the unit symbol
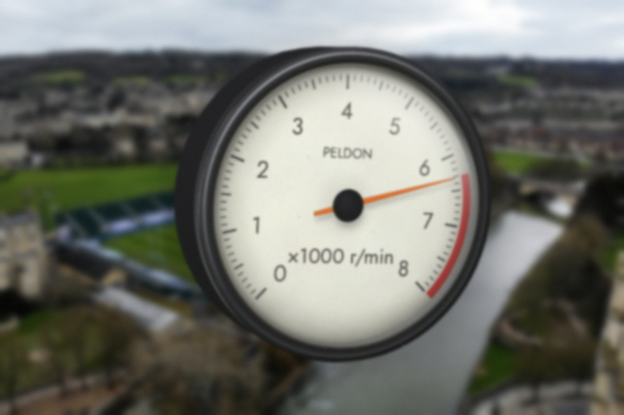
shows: 6300 rpm
